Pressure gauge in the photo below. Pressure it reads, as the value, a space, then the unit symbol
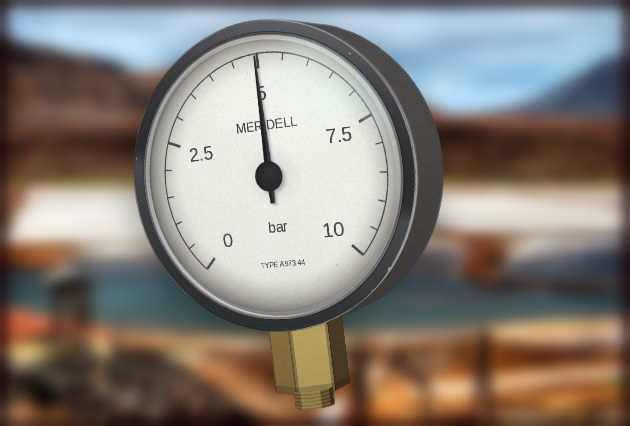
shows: 5 bar
